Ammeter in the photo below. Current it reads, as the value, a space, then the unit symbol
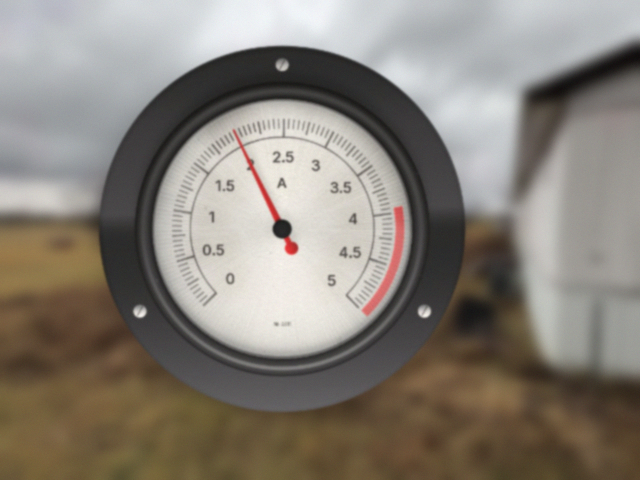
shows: 2 A
